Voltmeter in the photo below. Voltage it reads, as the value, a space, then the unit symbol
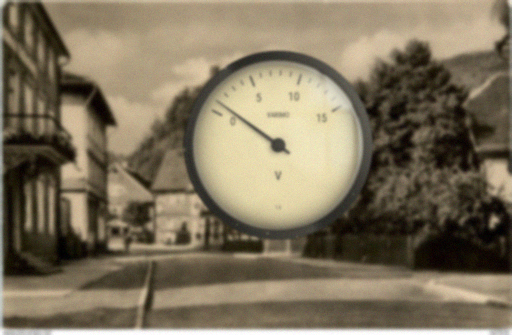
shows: 1 V
